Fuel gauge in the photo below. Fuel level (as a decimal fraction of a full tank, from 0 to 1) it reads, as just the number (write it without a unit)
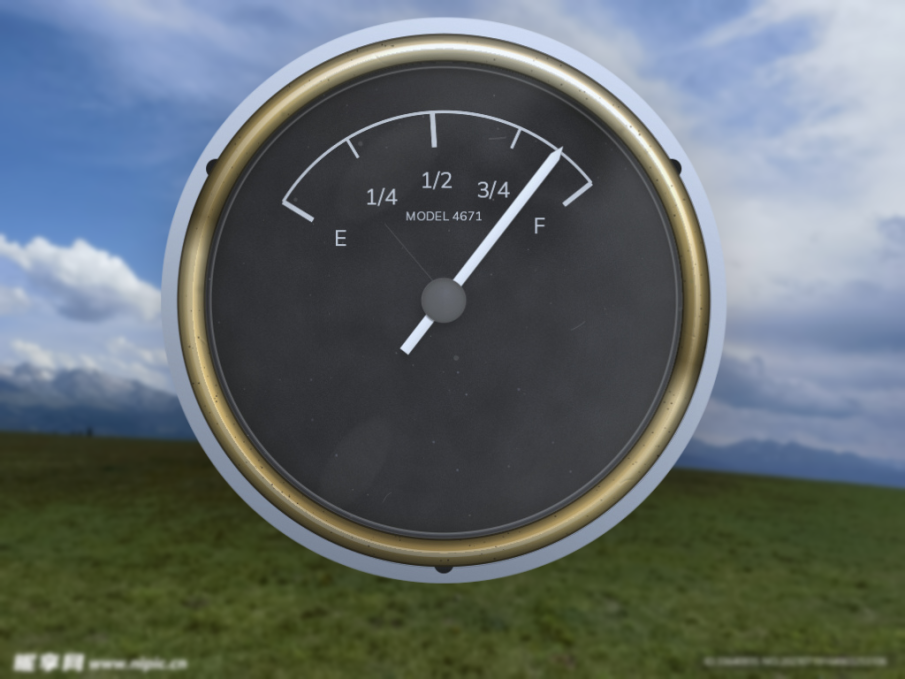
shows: 0.875
